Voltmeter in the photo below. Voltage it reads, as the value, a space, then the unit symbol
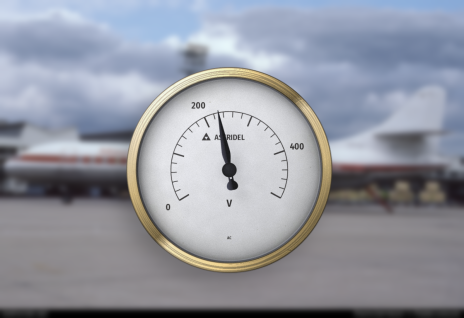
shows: 230 V
